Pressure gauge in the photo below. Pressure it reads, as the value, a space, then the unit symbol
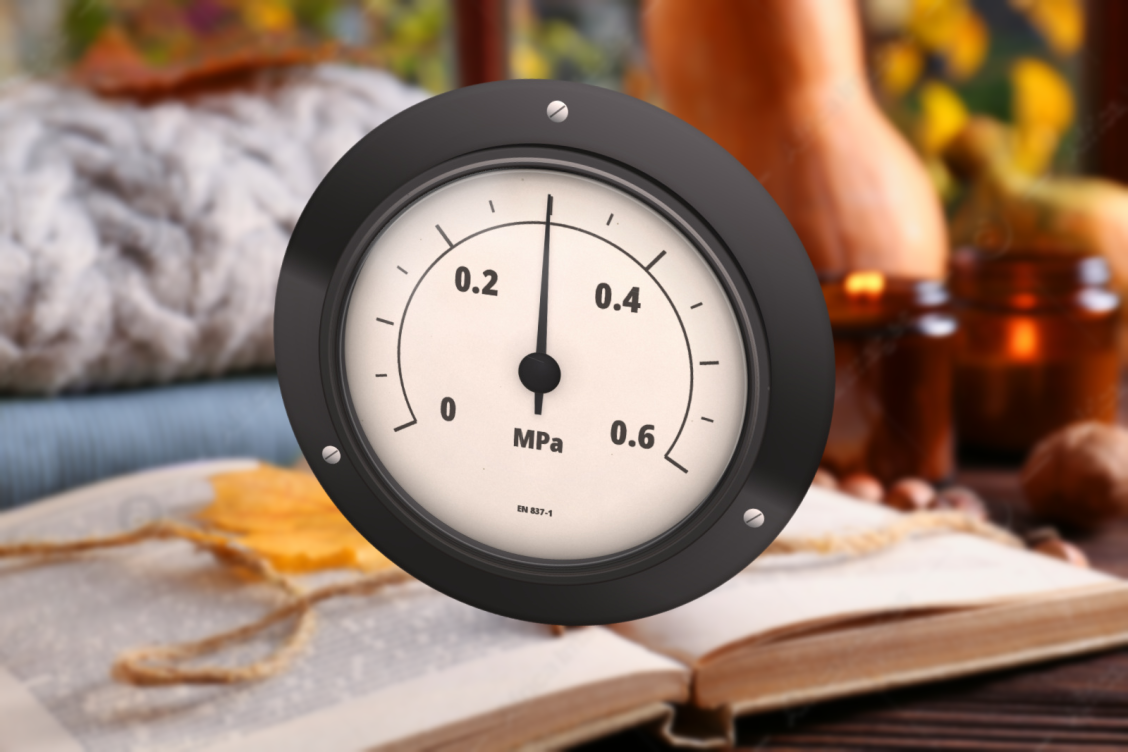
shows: 0.3 MPa
